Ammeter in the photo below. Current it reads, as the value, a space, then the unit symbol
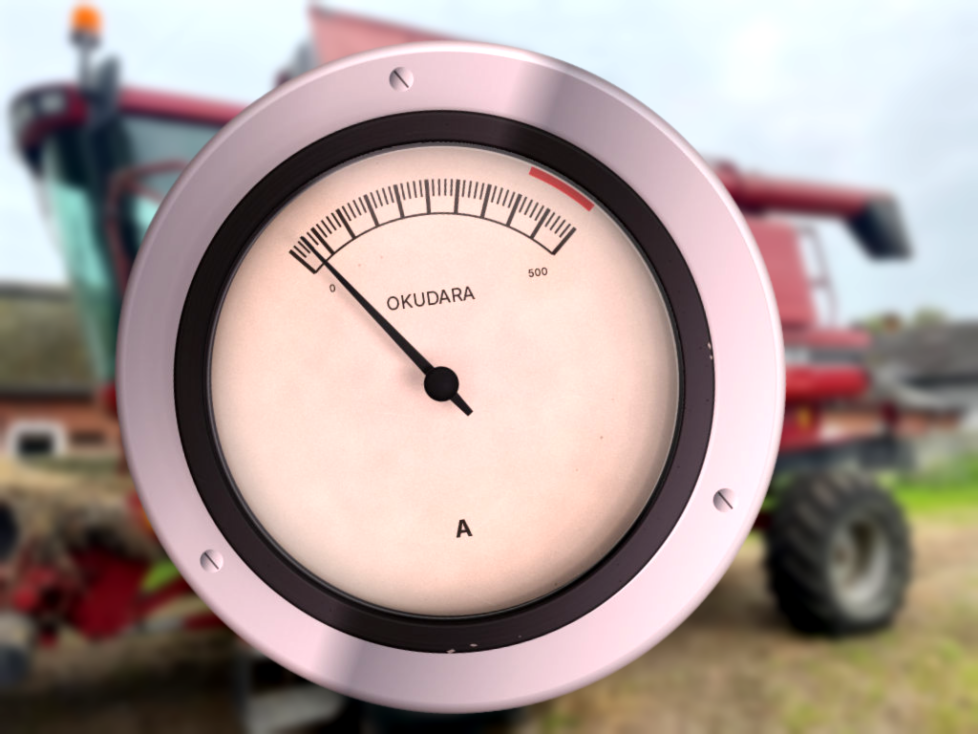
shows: 30 A
